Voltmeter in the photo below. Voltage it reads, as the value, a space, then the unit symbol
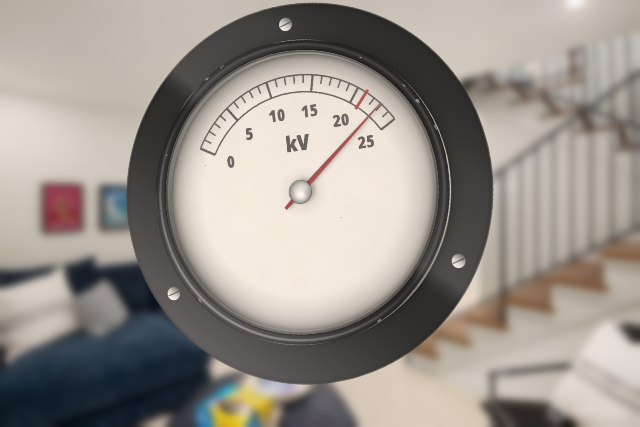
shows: 23 kV
